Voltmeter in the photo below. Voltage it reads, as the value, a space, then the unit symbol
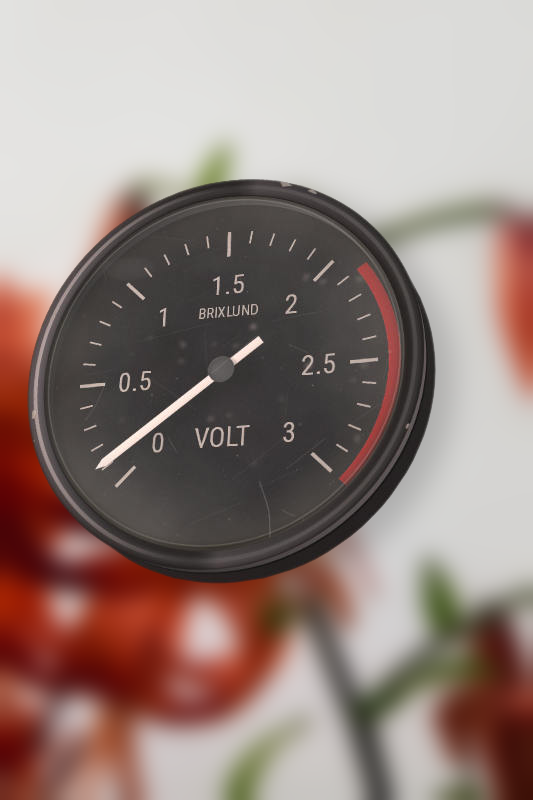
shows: 0.1 V
